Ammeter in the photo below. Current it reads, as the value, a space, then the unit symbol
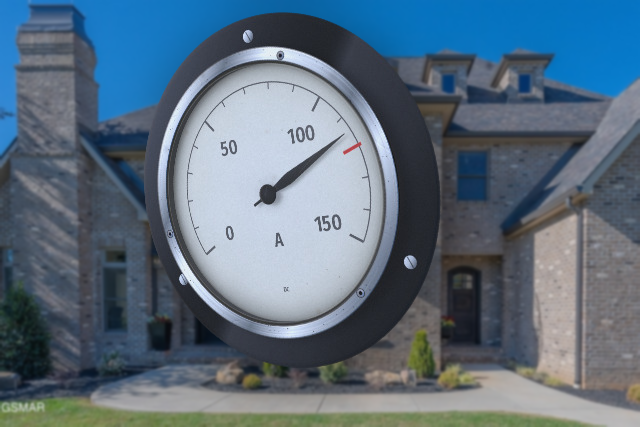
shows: 115 A
